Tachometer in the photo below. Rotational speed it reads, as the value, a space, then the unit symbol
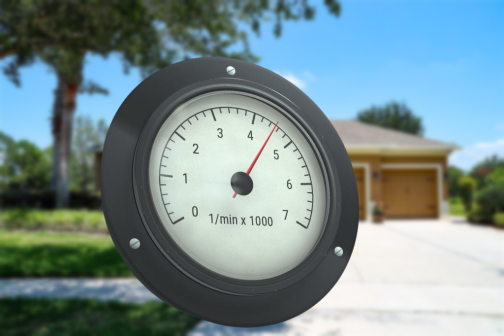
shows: 4500 rpm
